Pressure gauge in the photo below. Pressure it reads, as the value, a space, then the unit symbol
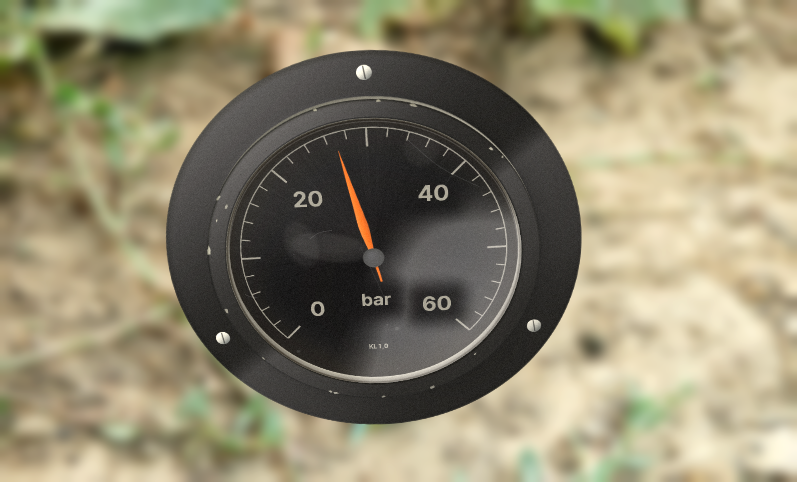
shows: 27 bar
